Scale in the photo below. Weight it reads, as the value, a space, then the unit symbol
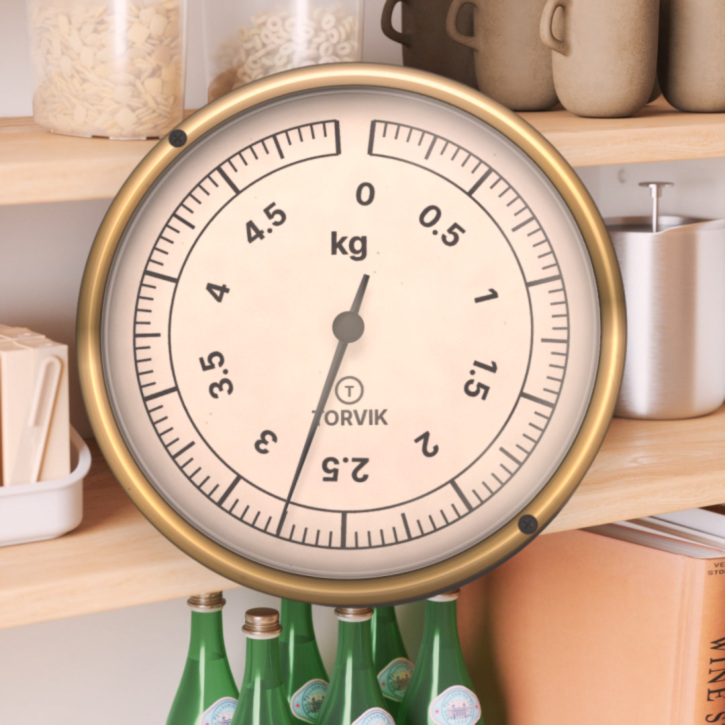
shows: 2.75 kg
